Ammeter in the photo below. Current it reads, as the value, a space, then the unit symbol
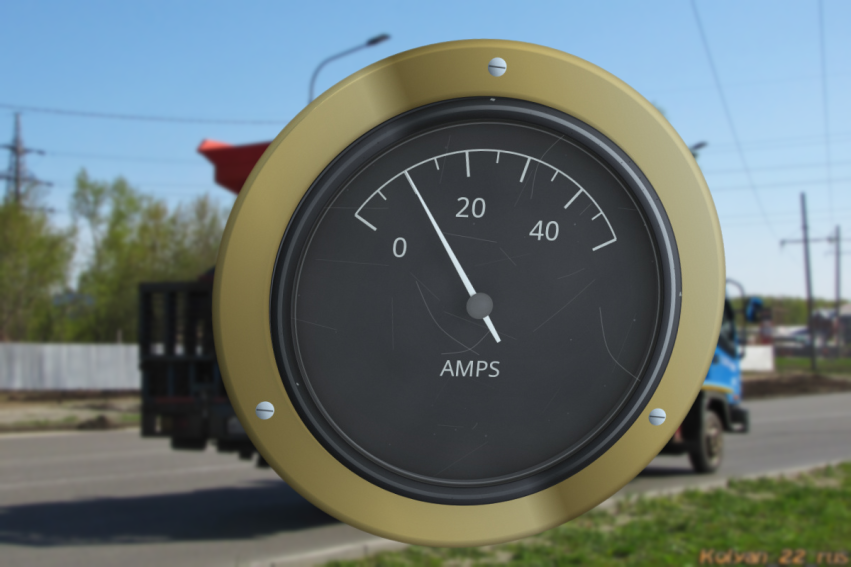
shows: 10 A
